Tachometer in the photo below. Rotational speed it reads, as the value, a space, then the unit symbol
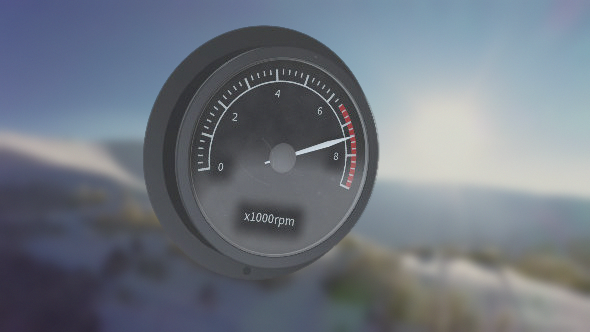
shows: 7400 rpm
